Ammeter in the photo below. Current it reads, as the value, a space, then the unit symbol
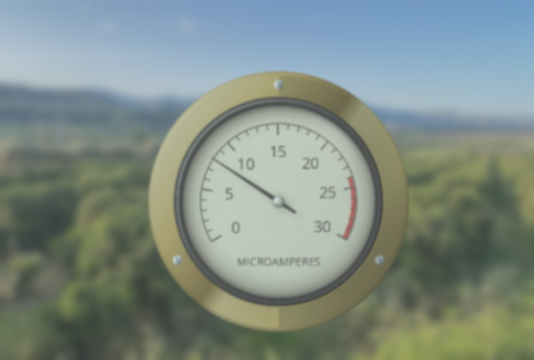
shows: 8 µA
